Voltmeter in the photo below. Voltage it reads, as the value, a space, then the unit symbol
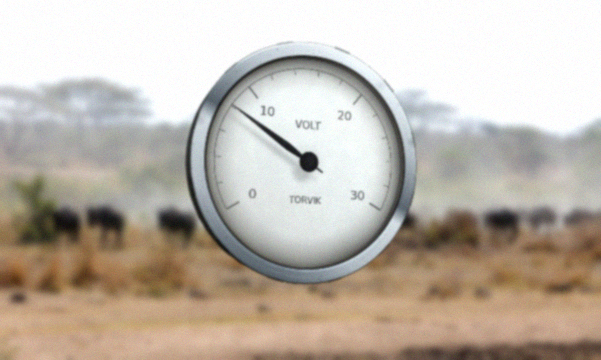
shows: 8 V
